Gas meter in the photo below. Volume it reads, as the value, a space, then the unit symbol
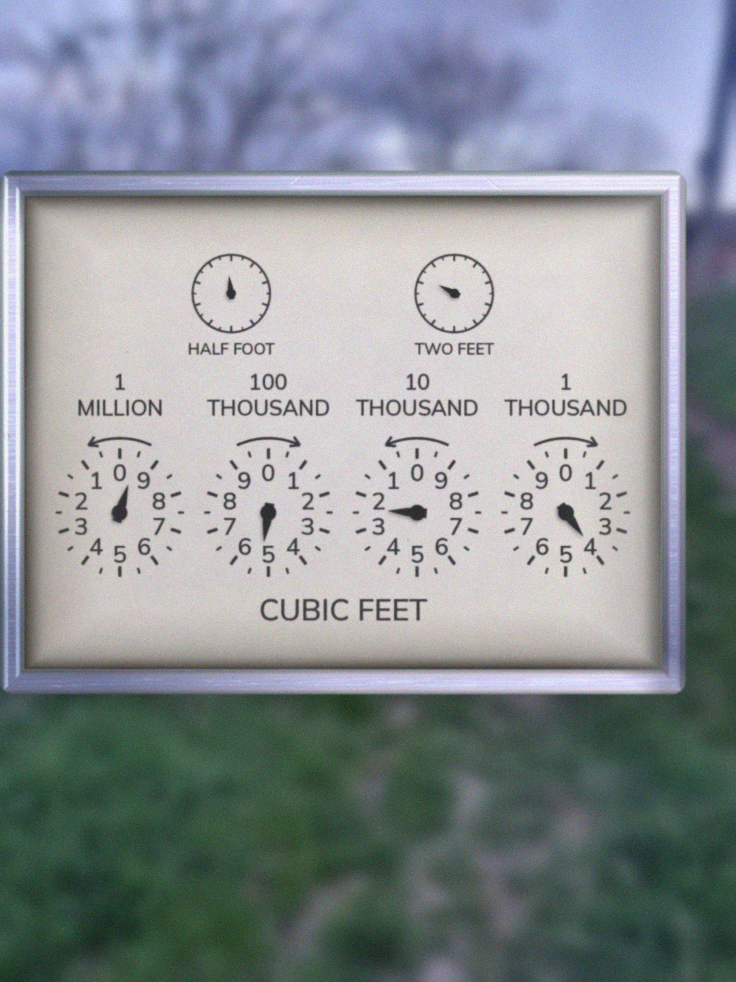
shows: 952400 ft³
